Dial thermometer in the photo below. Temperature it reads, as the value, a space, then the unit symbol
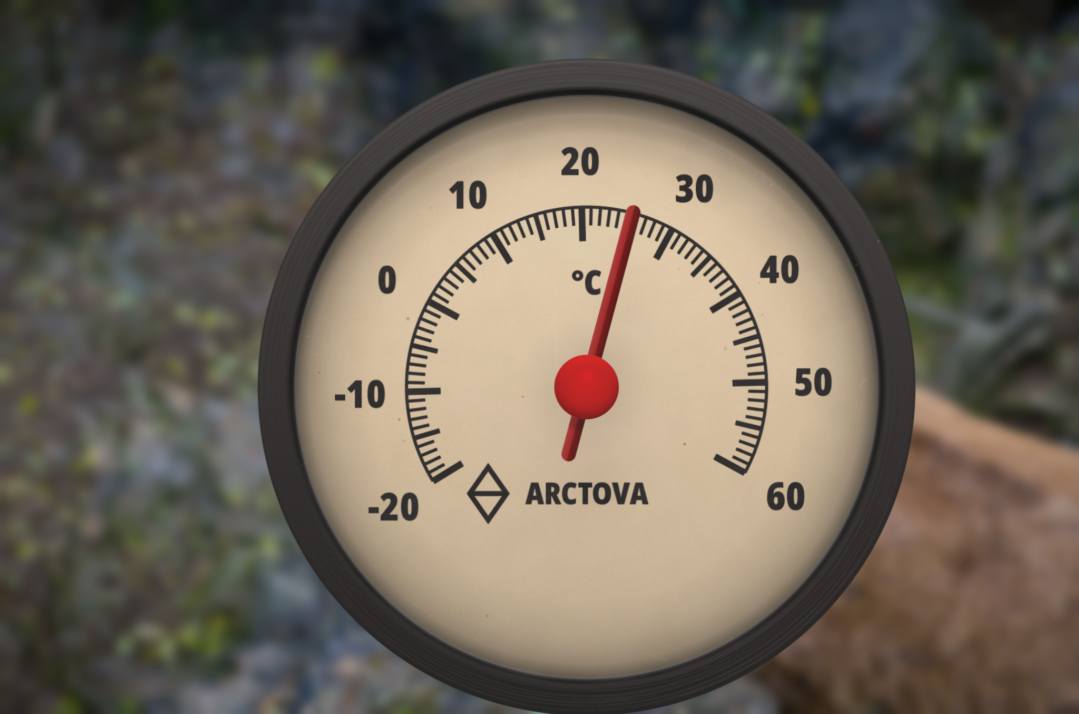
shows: 25.5 °C
